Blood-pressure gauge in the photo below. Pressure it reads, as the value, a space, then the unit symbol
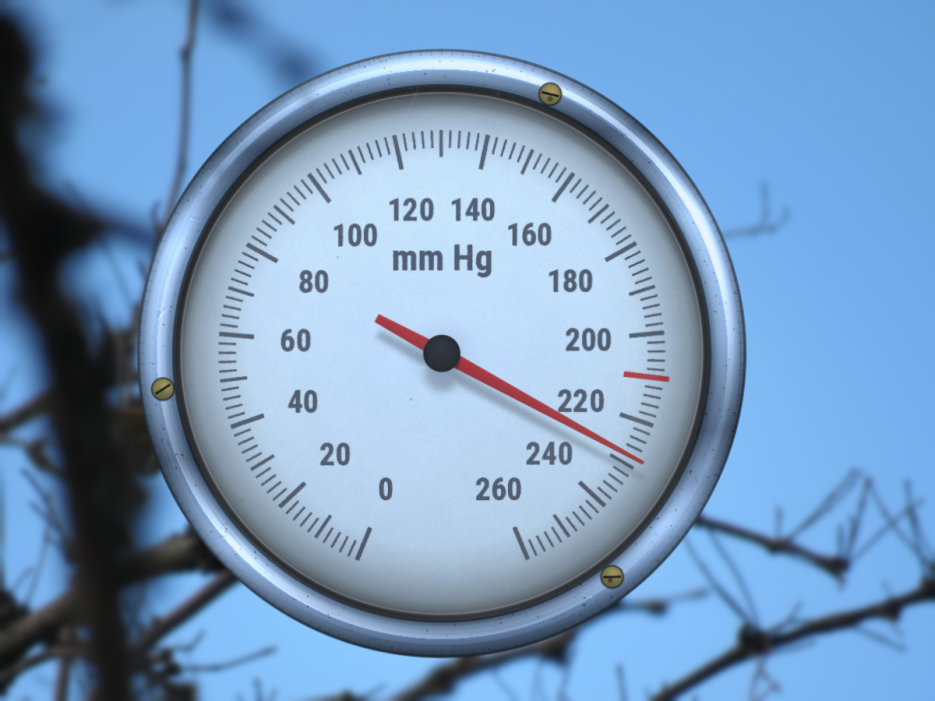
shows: 228 mmHg
